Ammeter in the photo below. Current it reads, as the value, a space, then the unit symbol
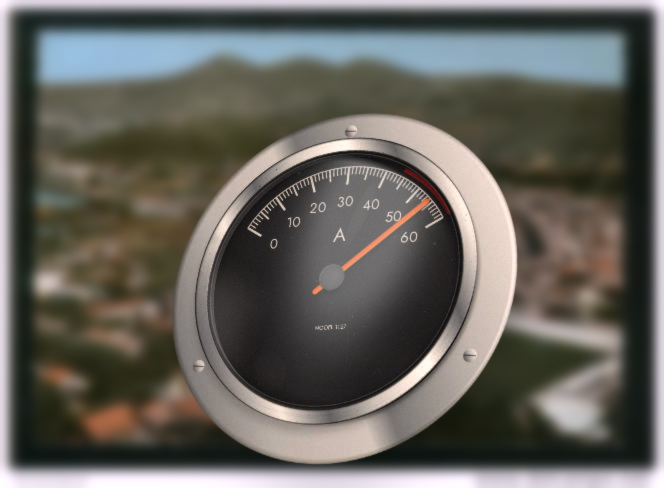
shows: 55 A
